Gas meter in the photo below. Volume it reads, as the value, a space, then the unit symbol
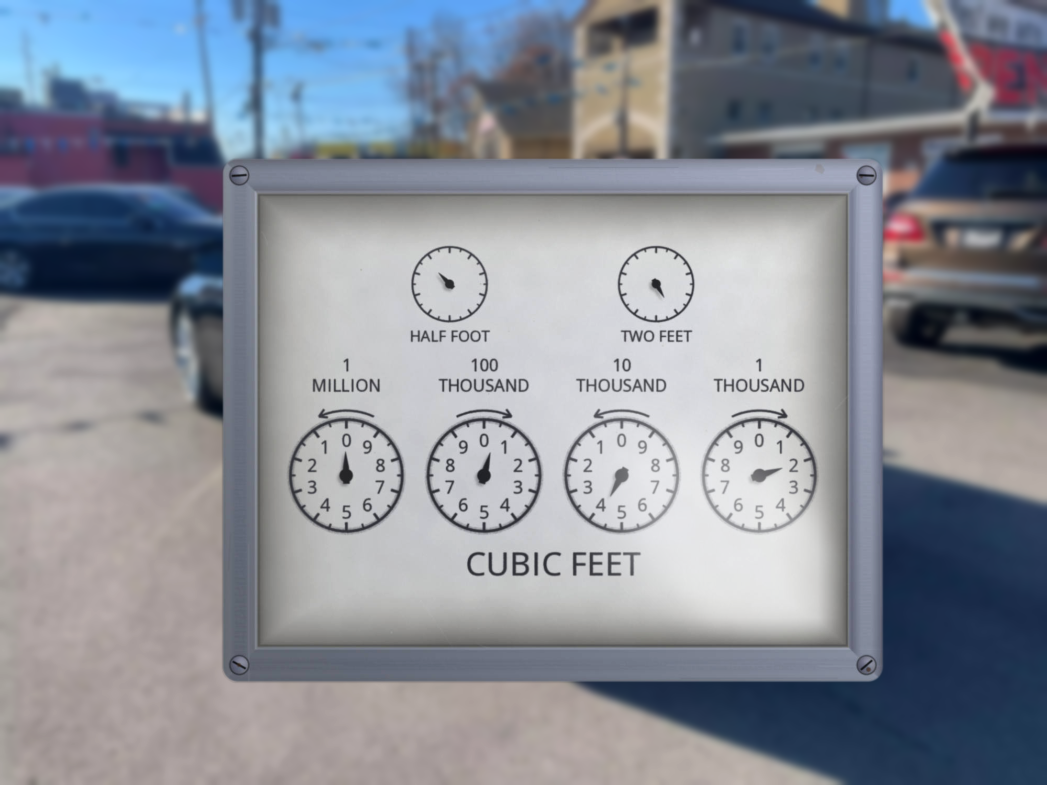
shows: 4200 ft³
